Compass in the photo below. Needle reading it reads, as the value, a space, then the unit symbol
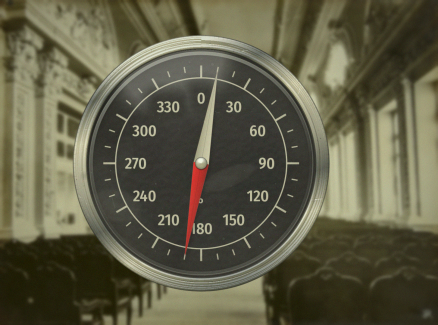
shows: 190 °
